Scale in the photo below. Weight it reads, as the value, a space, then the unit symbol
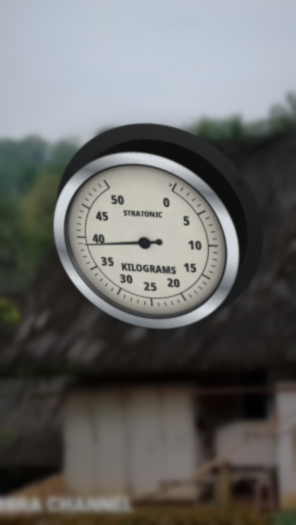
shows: 39 kg
